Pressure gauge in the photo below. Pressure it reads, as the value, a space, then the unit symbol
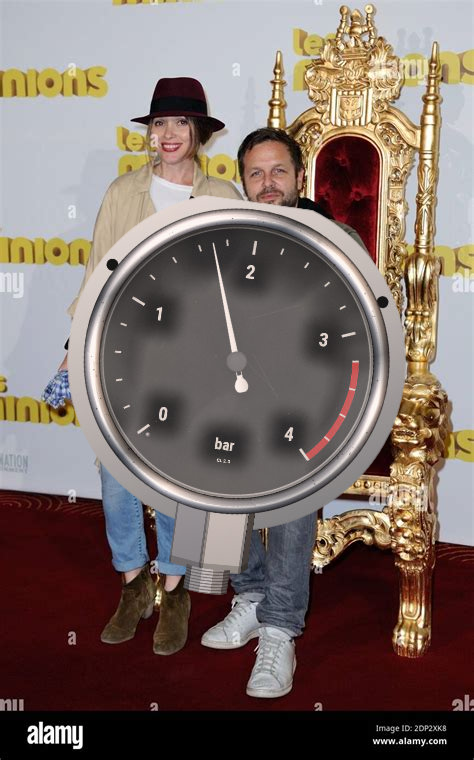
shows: 1.7 bar
